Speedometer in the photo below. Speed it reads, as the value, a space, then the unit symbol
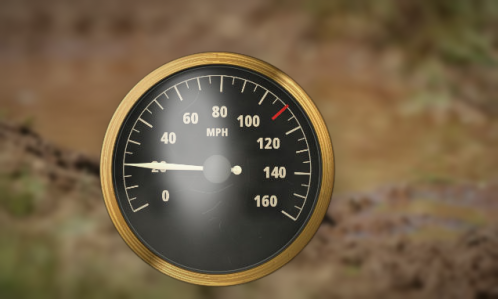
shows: 20 mph
